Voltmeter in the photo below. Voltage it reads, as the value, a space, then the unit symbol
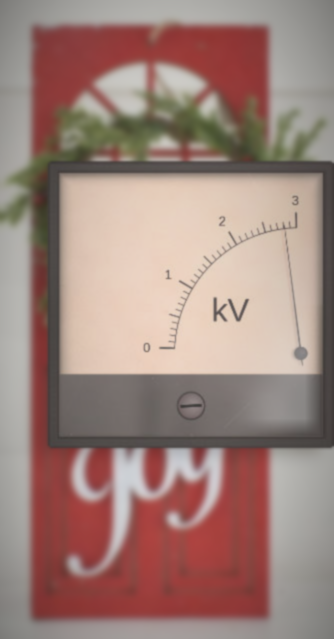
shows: 2.8 kV
